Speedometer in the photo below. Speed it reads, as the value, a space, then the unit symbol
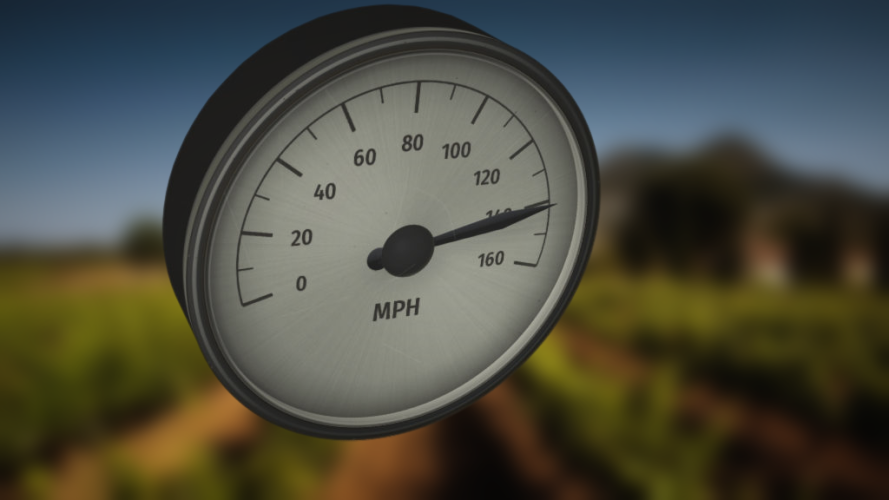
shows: 140 mph
